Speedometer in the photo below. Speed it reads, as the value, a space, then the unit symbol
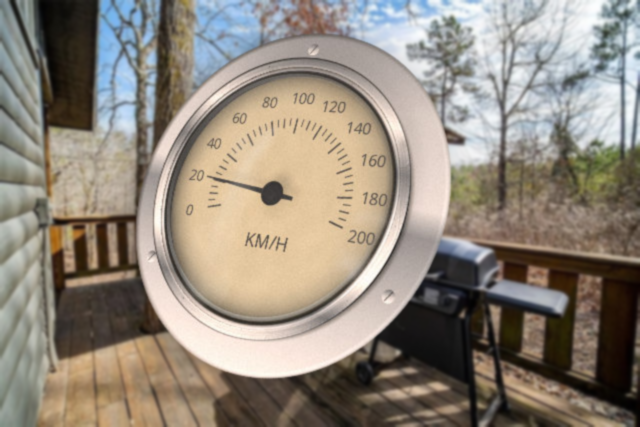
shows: 20 km/h
